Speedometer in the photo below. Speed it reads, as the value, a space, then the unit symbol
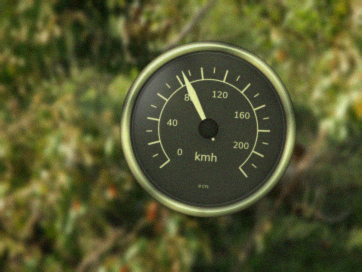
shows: 85 km/h
